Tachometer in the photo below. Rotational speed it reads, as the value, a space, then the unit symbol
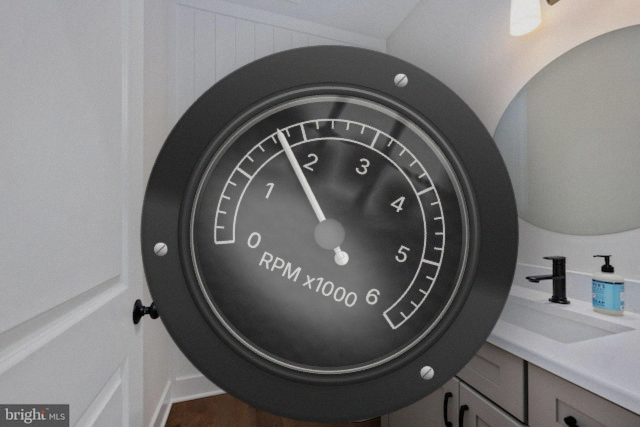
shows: 1700 rpm
